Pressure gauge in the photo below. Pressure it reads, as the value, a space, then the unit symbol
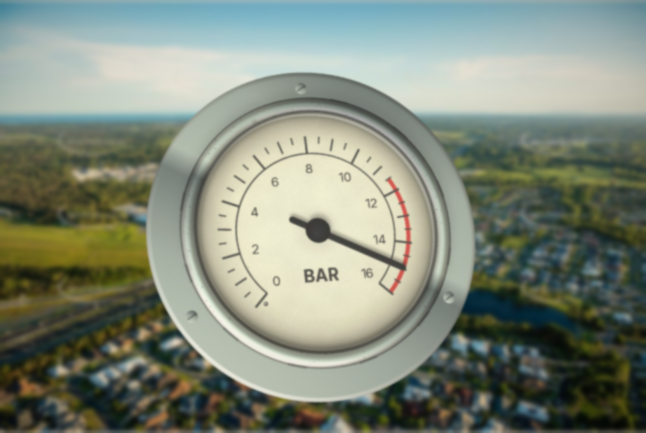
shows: 15 bar
